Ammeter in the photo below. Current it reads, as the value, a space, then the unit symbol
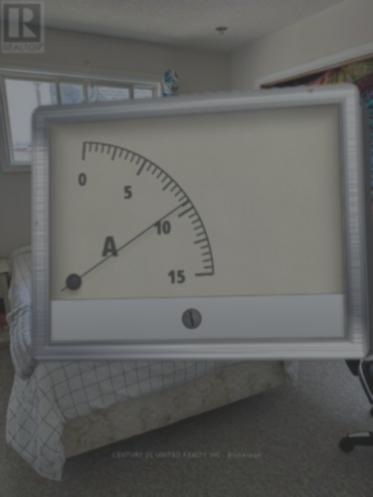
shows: 9.5 A
